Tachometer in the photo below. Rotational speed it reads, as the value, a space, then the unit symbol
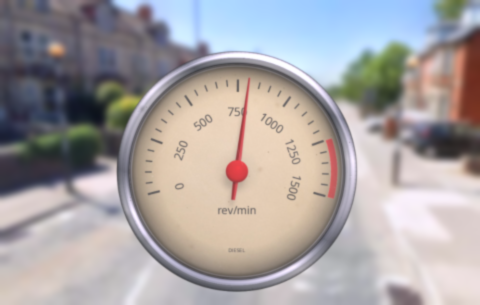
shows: 800 rpm
